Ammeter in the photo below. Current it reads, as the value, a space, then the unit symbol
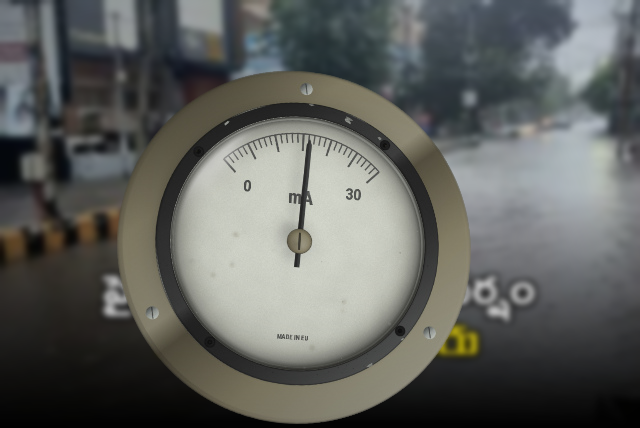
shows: 16 mA
